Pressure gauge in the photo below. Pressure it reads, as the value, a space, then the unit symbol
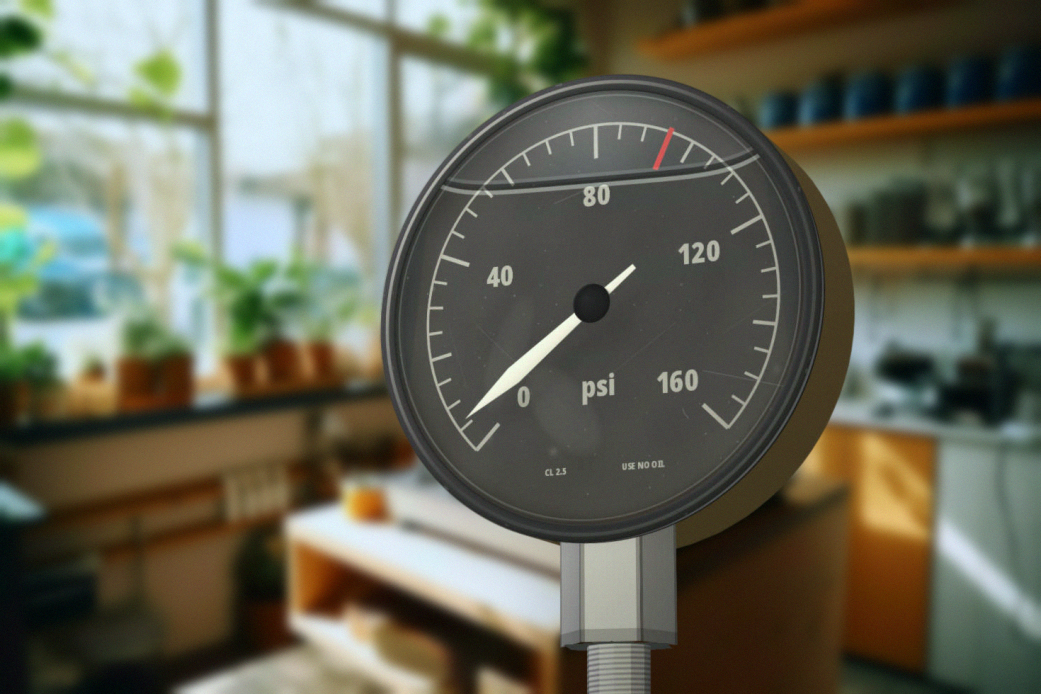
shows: 5 psi
